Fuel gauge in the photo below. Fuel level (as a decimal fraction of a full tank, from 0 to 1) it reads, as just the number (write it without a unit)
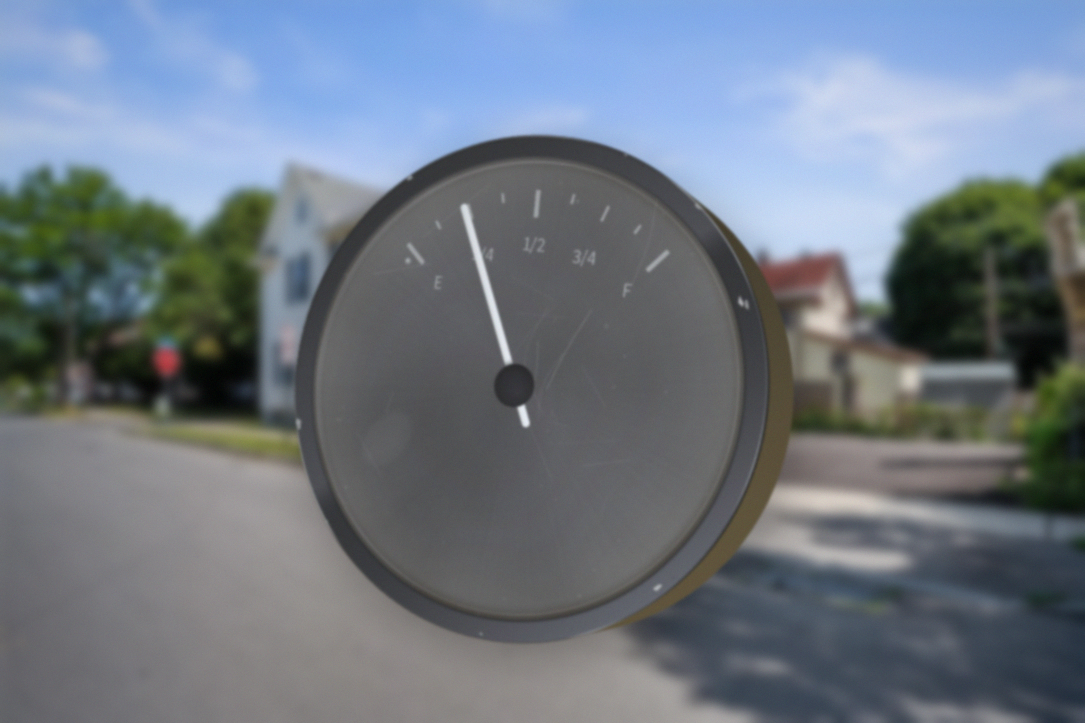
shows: 0.25
